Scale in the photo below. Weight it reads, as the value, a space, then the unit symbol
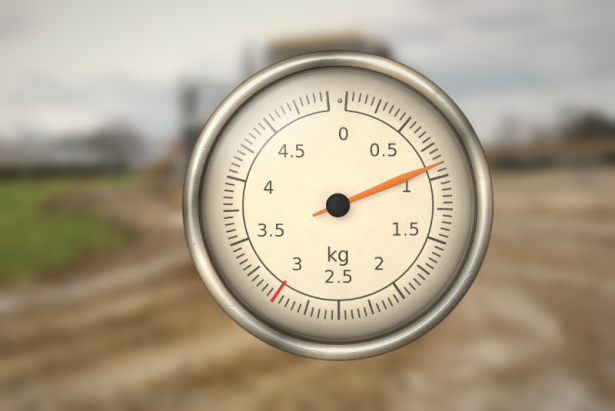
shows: 0.9 kg
